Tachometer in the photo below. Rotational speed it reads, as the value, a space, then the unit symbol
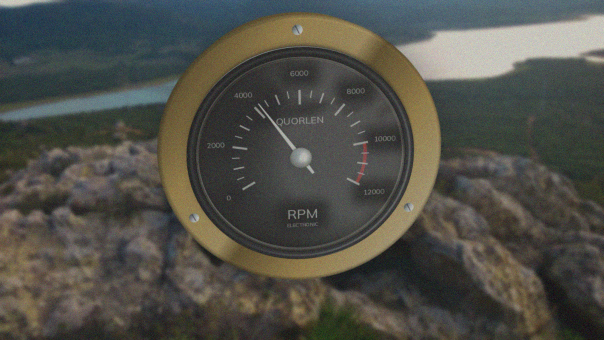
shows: 4250 rpm
